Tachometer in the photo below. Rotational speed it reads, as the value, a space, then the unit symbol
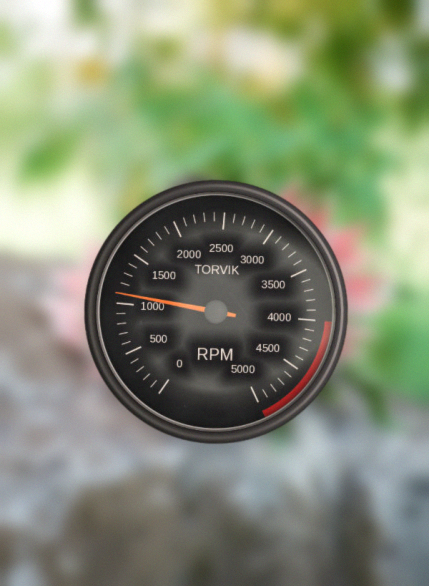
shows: 1100 rpm
